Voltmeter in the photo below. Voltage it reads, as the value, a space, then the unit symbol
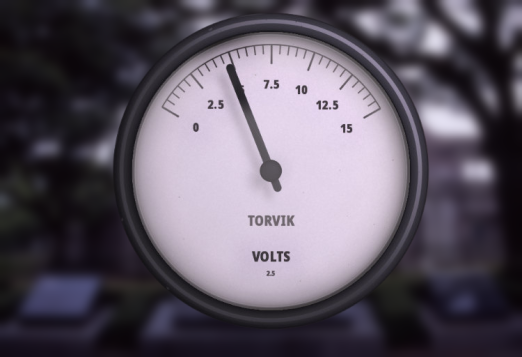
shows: 4.75 V
